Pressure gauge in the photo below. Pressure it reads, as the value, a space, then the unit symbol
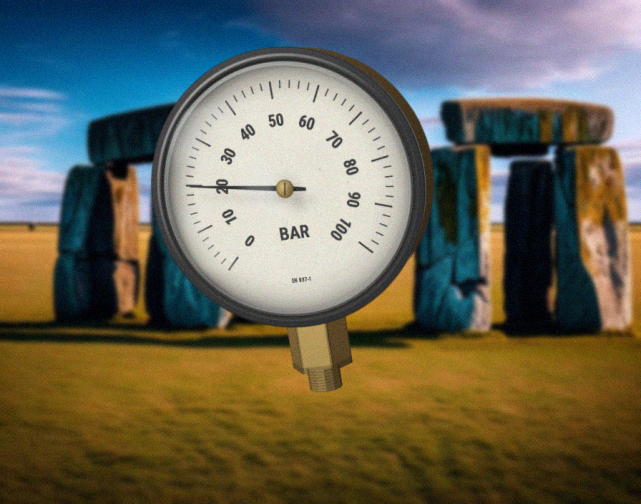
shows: 20 bar
